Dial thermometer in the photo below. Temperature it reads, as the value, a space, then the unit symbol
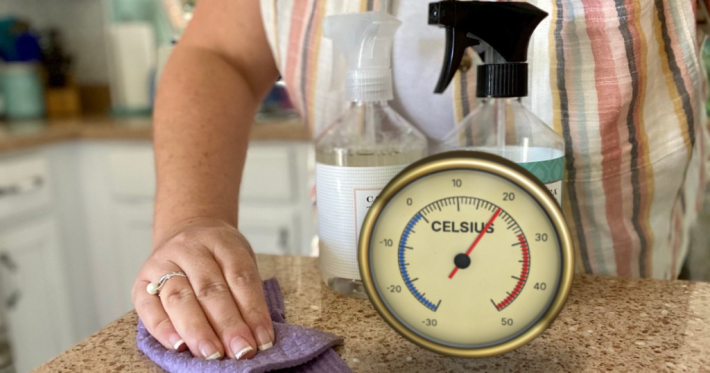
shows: 20 °C
